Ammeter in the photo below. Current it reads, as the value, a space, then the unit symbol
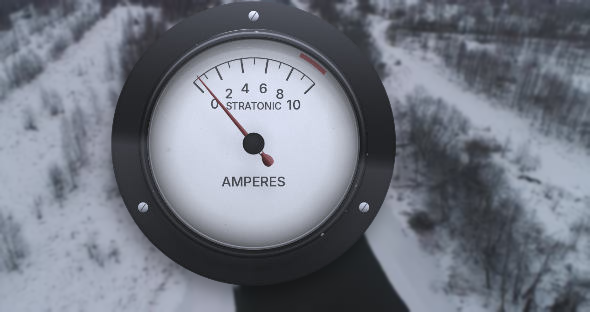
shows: 0.5 A
